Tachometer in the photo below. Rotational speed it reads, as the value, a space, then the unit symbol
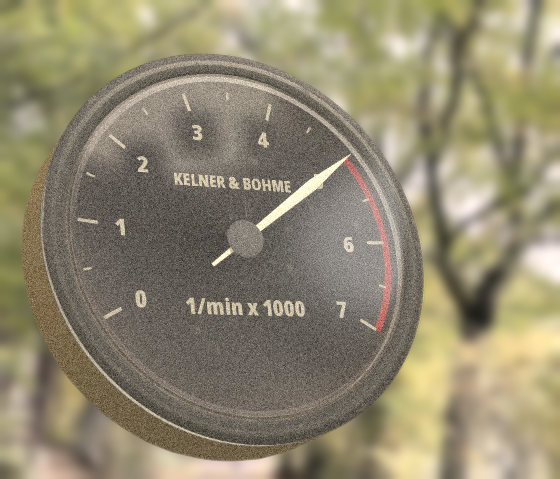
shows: 5000 rpm
